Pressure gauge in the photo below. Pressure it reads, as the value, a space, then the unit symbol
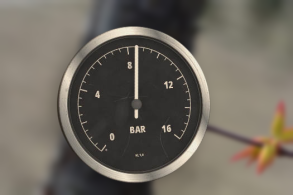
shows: 8.5 bar
